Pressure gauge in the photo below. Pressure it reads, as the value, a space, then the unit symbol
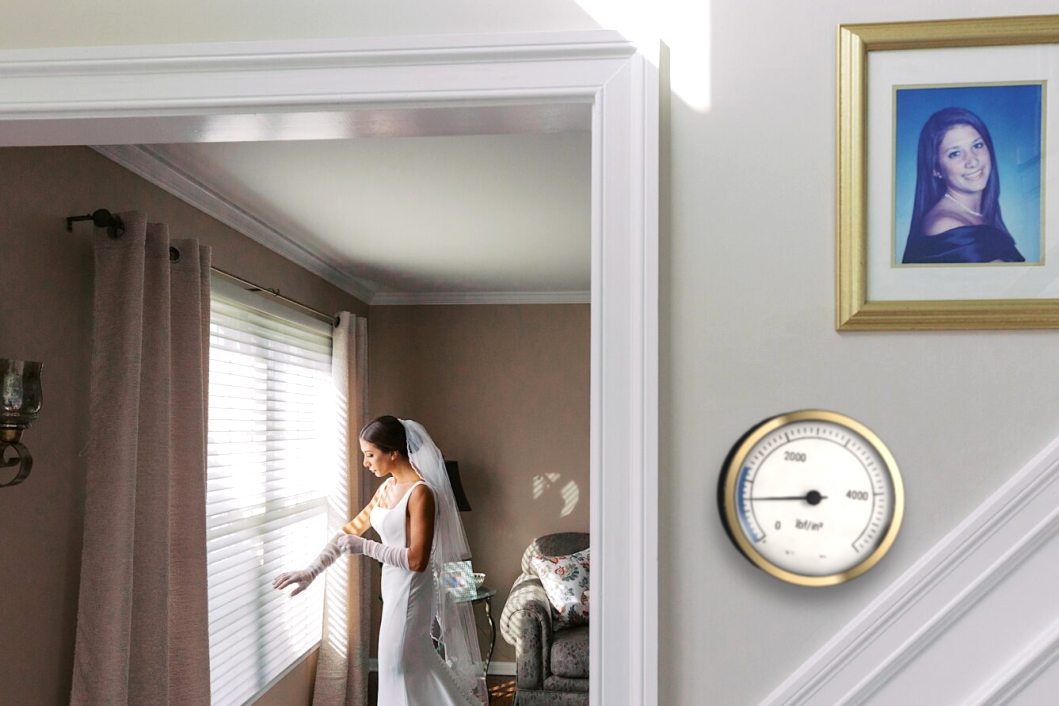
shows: 700 psi
